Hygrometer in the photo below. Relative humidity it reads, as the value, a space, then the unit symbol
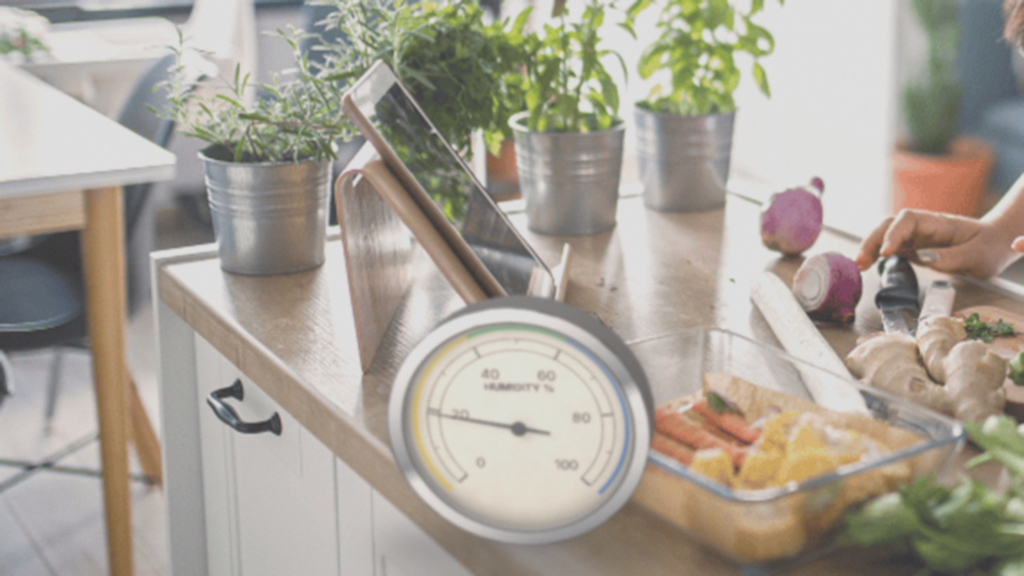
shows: 20 %
